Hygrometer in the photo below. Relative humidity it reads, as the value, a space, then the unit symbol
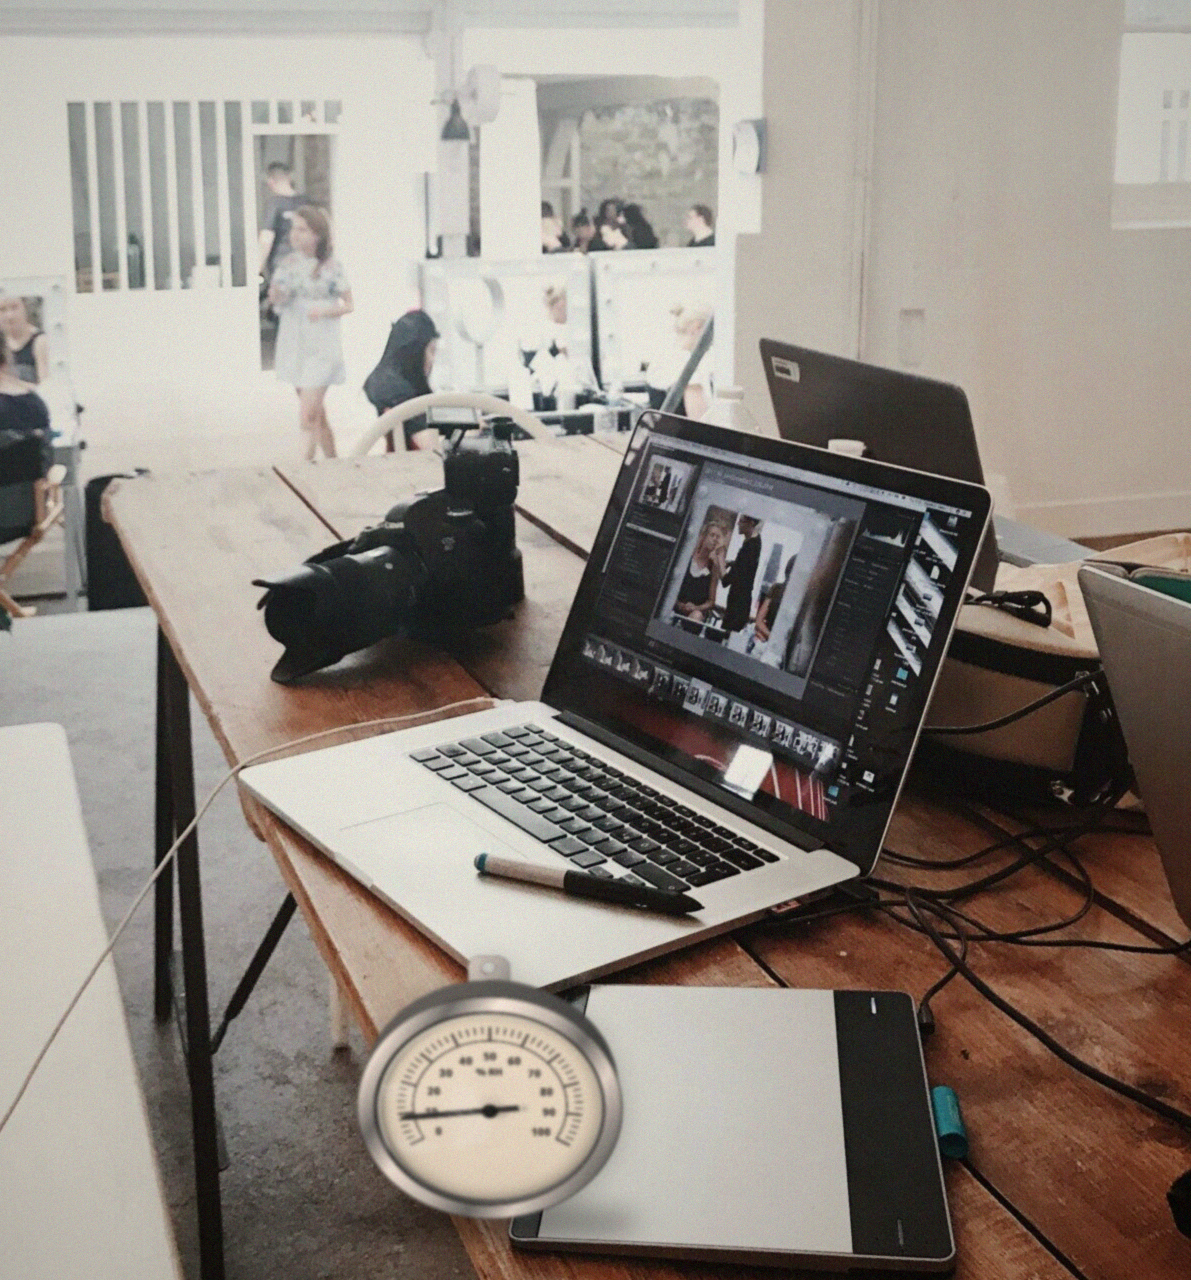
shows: 10 %
